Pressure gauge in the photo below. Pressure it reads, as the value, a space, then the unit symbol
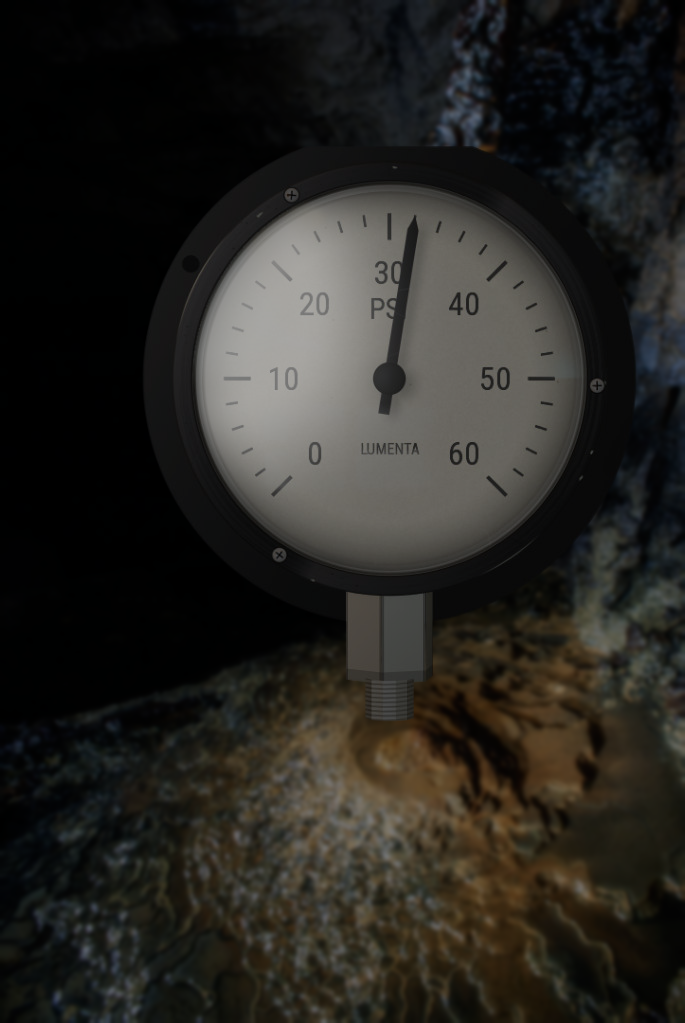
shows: 32 psi
